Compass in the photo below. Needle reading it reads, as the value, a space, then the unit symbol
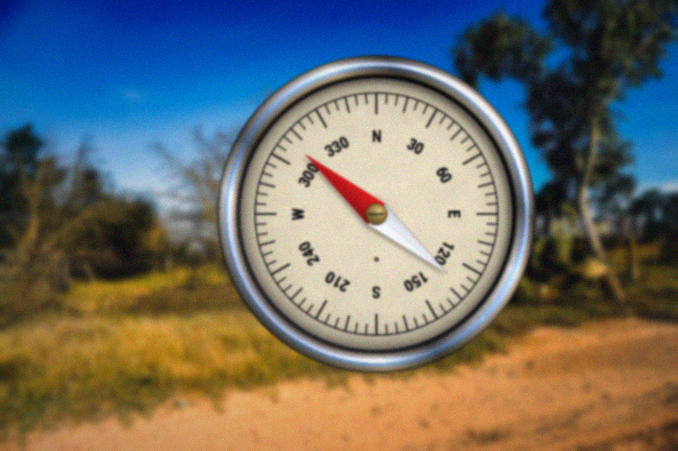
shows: 310 °
